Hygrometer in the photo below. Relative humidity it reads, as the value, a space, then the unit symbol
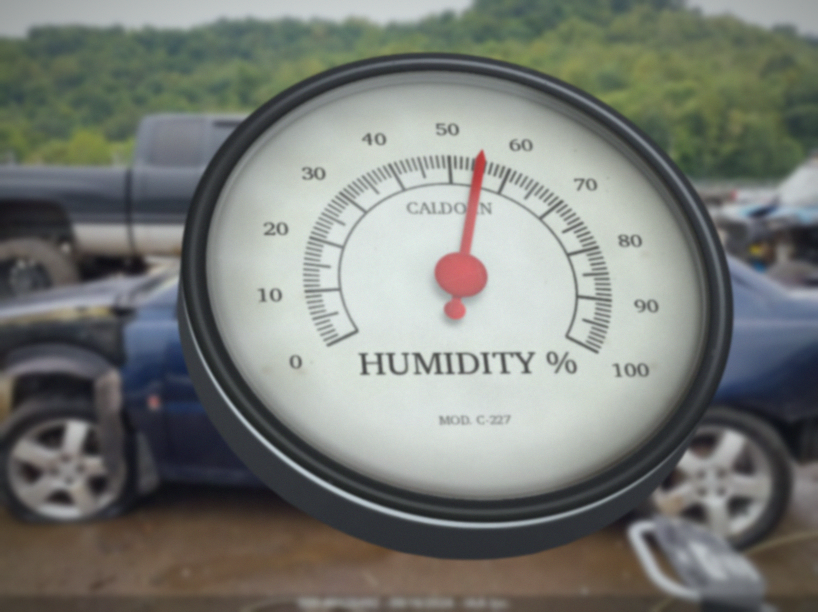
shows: 55 %
